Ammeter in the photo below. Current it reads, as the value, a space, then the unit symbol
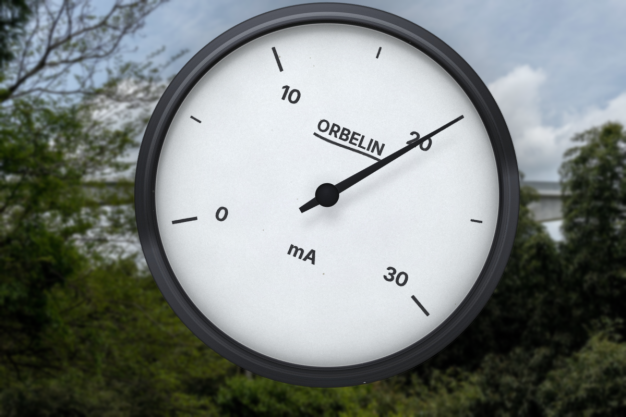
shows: 20 mA
